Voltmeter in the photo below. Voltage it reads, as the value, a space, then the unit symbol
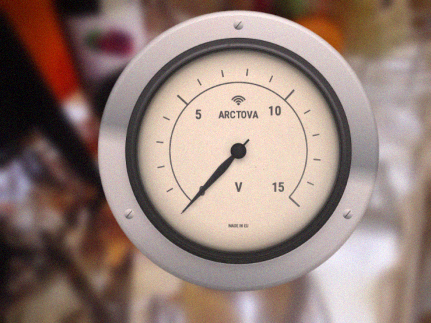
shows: 0 V
